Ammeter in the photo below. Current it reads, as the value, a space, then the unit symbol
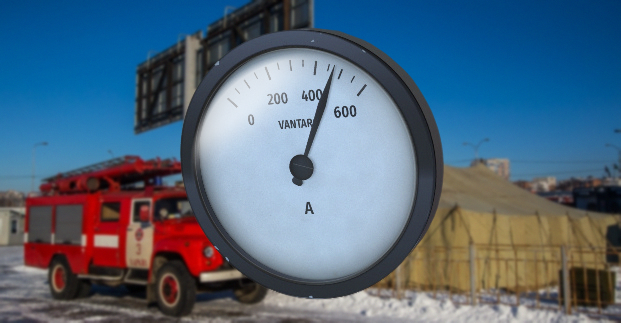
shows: 475 A
